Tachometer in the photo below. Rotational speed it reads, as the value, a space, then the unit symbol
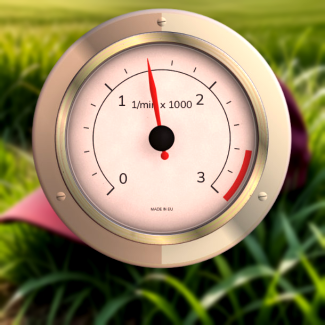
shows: 1400 rpm
